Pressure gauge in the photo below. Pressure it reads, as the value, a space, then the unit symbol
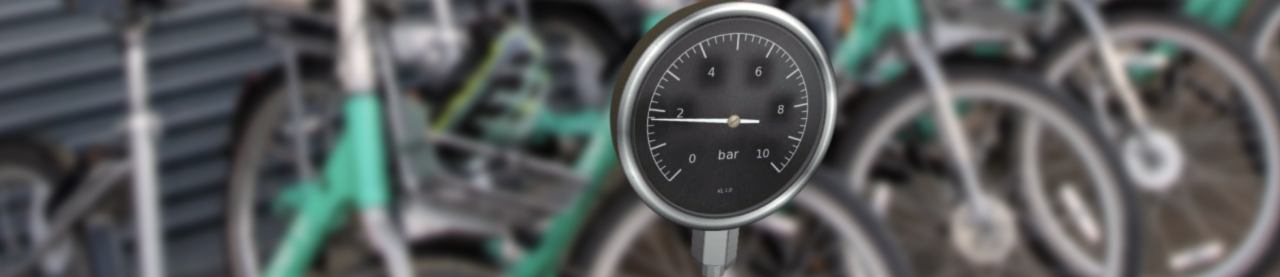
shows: 1.8 bar
